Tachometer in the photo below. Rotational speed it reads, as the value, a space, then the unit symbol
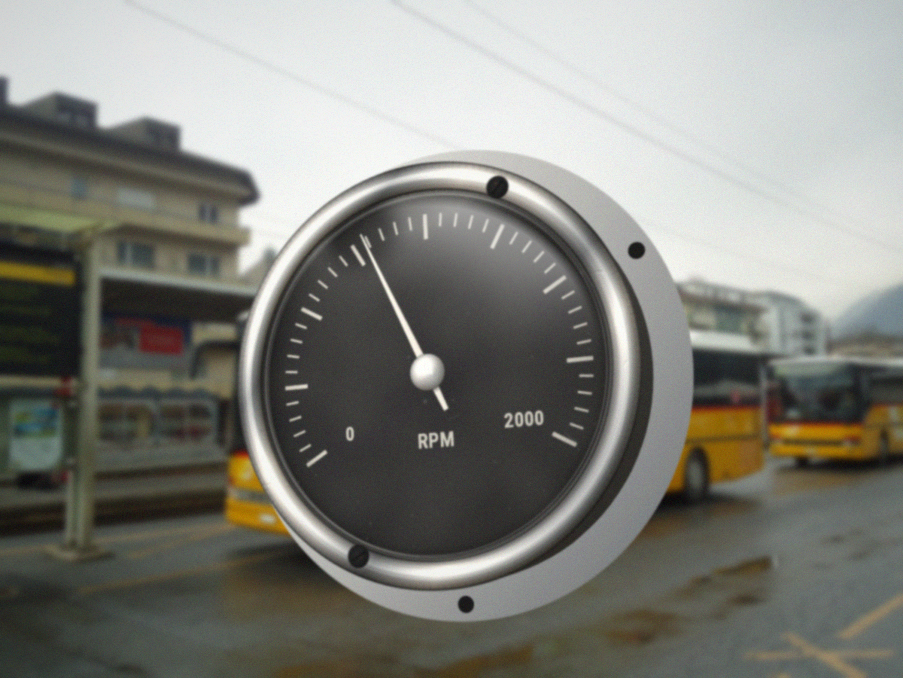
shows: 800 rpm
